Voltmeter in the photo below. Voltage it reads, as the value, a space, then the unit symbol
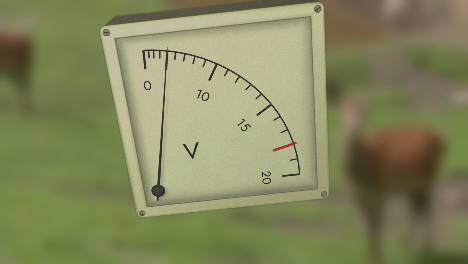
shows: 5 V
